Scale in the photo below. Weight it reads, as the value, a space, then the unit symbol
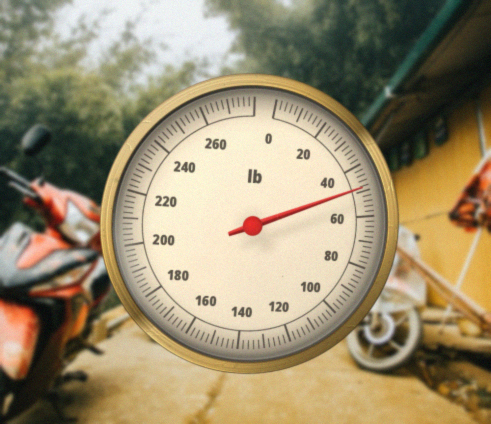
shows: 48 lb
